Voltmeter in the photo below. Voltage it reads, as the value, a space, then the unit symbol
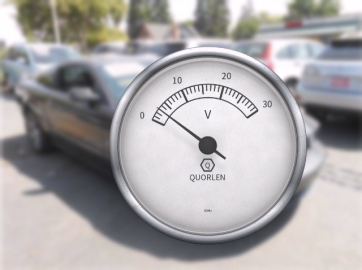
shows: 3 V
